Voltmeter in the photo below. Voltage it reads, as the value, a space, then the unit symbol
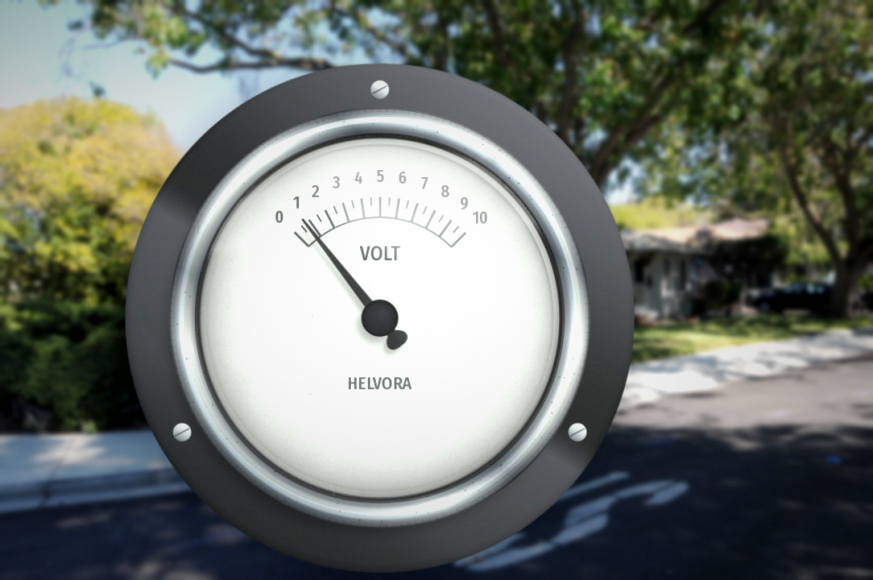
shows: 0.75 V
